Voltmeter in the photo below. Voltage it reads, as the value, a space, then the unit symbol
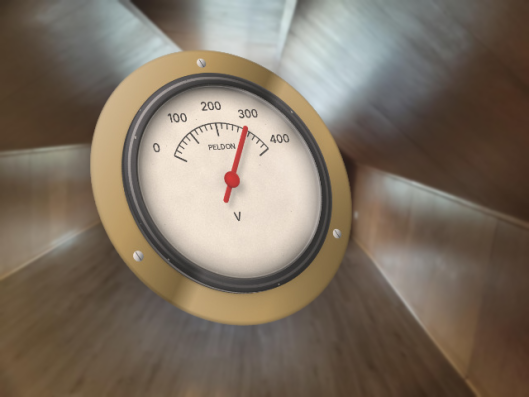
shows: 300 V
